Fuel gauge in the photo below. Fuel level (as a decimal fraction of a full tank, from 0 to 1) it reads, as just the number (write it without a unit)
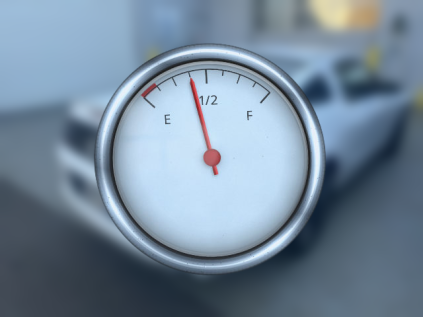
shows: 0.375
